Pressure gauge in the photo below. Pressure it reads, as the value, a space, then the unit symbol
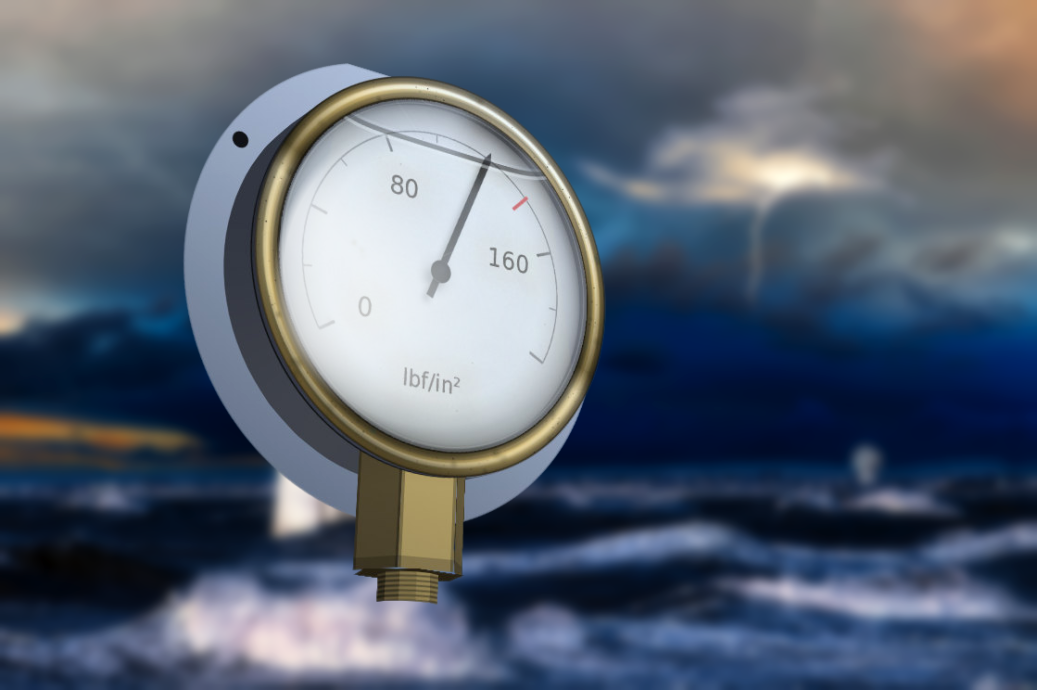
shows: 120 psi
